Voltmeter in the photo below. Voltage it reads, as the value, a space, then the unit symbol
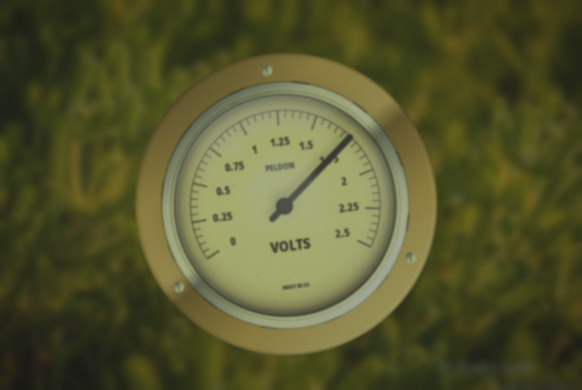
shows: 1.75 V
